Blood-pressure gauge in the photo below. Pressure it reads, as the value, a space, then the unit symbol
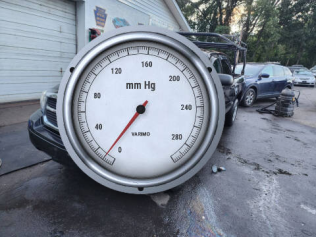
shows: 10 mmHg
